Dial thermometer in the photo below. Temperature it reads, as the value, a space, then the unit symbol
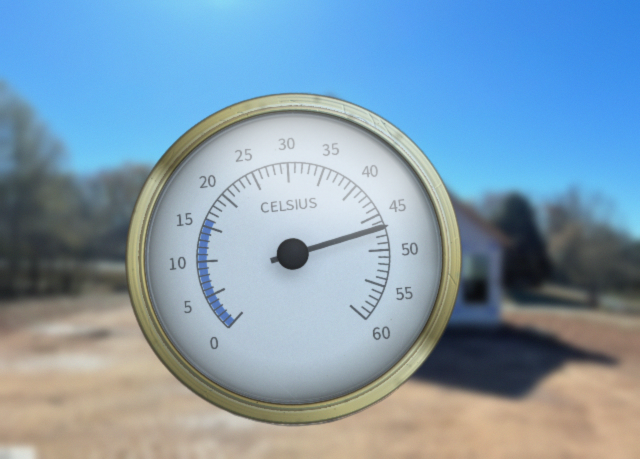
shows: 47 °C
